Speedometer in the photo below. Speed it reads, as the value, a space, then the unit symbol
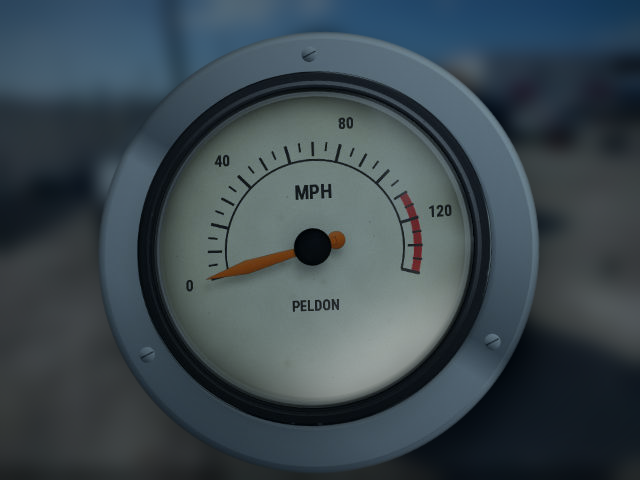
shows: 0 mph
